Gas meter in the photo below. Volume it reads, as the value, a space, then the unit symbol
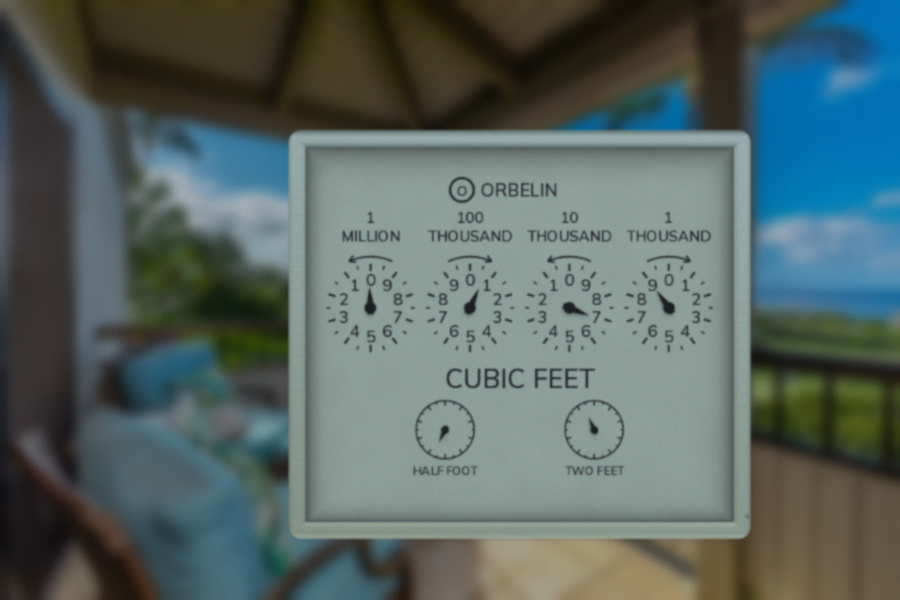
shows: 6900 ft³
